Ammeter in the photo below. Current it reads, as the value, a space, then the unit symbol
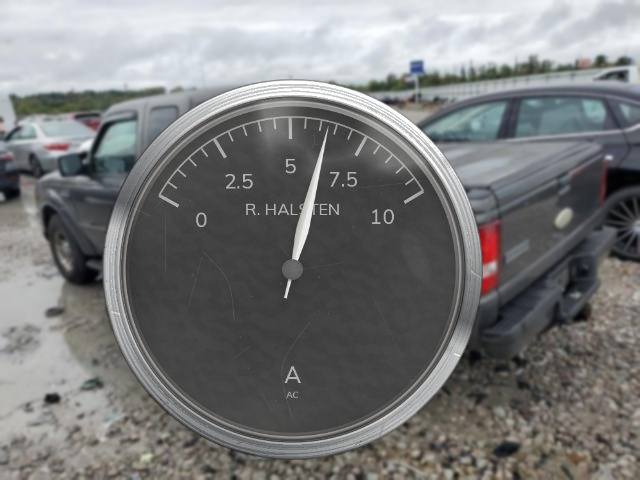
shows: 6.25 A
